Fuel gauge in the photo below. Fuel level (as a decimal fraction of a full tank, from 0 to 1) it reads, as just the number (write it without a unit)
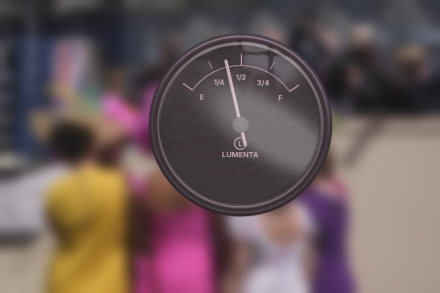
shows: 0.375
